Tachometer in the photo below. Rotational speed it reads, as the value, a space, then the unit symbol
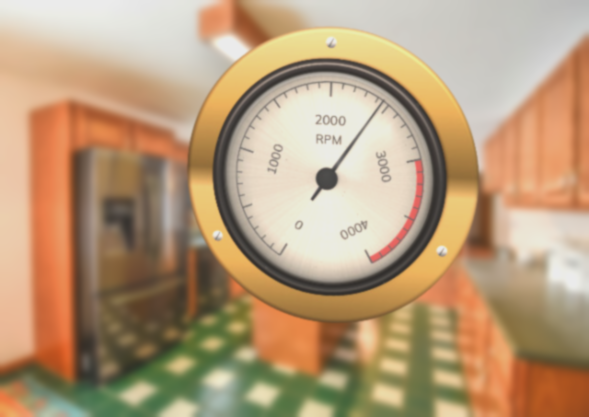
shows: 2450 rpm
